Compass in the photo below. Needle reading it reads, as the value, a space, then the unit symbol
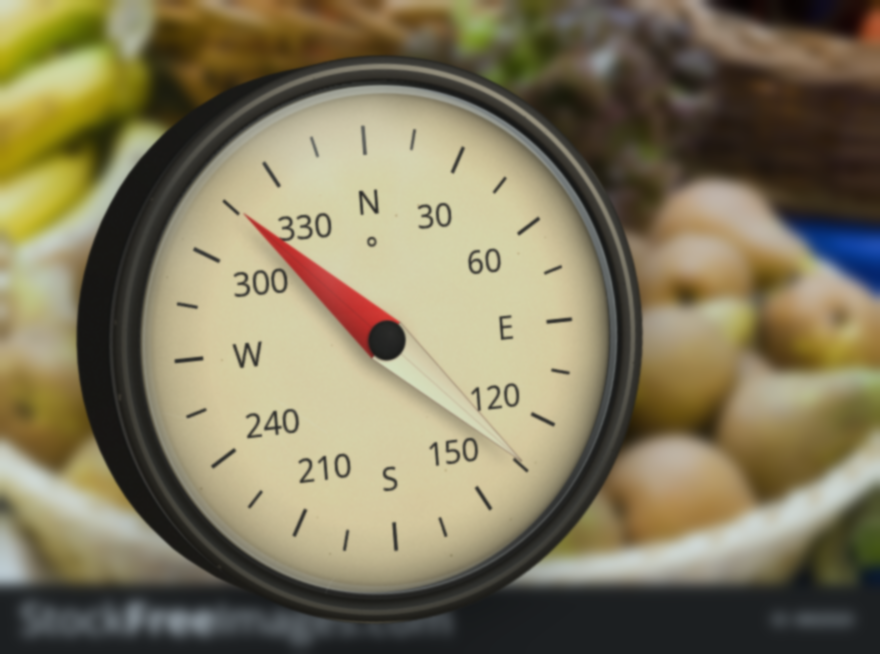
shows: 315 °
